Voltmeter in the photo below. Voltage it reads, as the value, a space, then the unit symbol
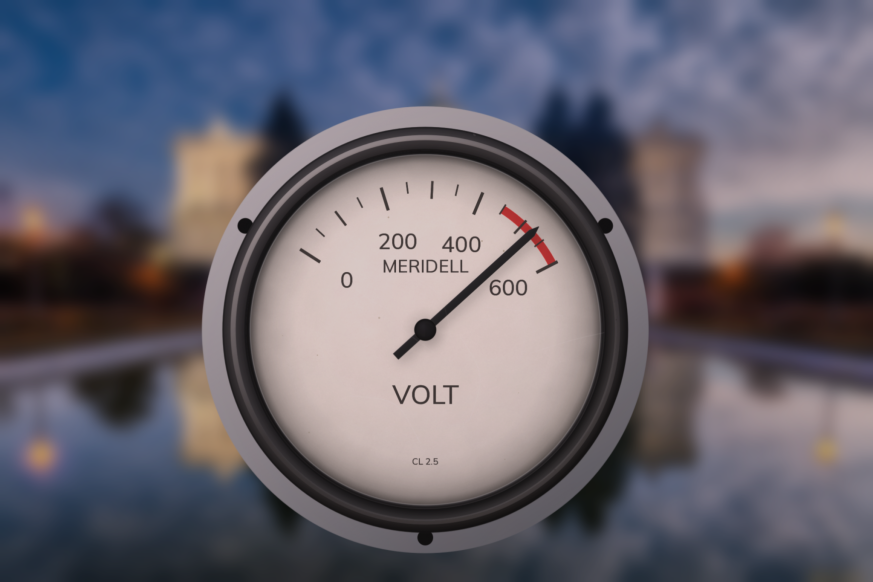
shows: 525 V
